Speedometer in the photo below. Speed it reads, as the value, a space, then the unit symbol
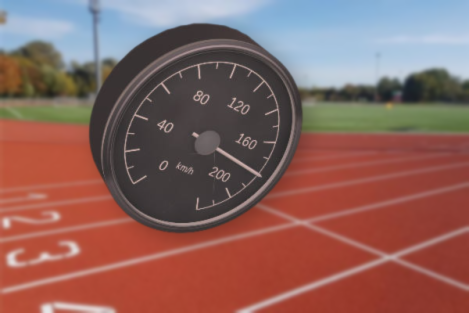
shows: 180 km/h
